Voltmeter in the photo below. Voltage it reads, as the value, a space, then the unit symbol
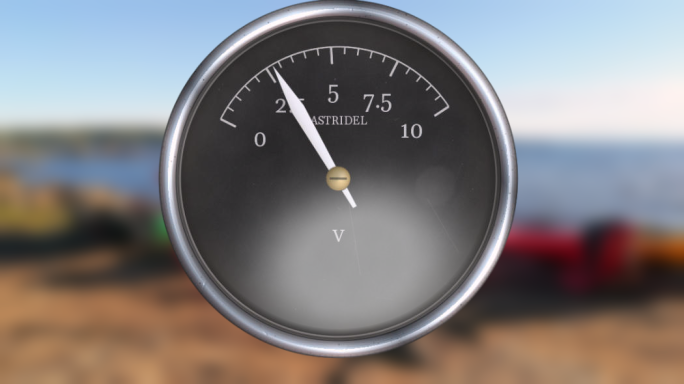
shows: 2.75 V
